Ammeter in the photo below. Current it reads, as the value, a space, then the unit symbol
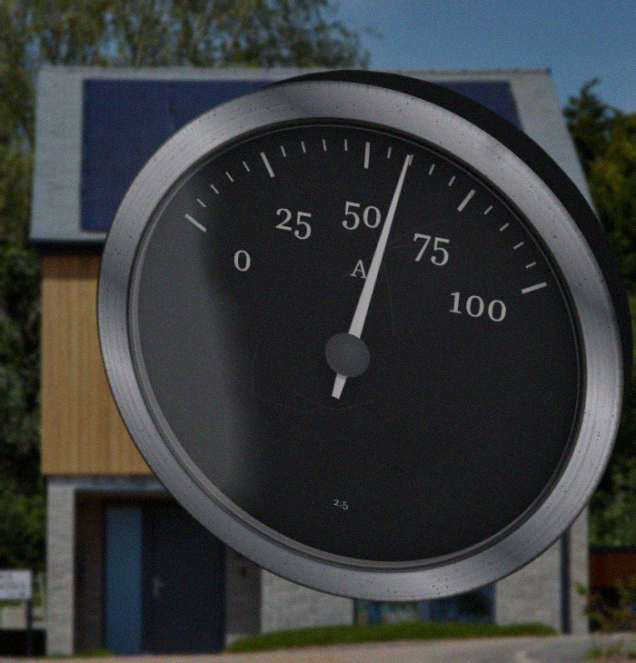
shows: 60 A
